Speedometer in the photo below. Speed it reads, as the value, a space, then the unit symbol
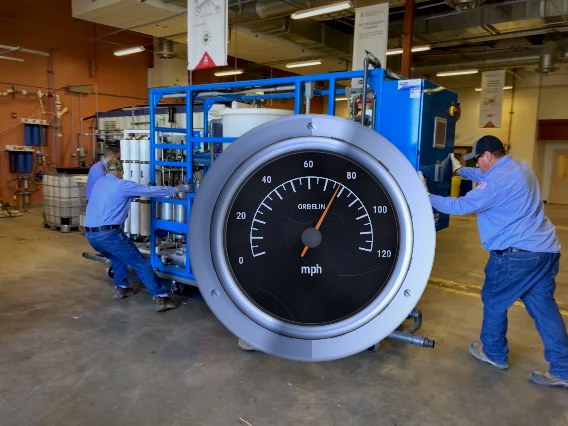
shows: 77.5 mph
